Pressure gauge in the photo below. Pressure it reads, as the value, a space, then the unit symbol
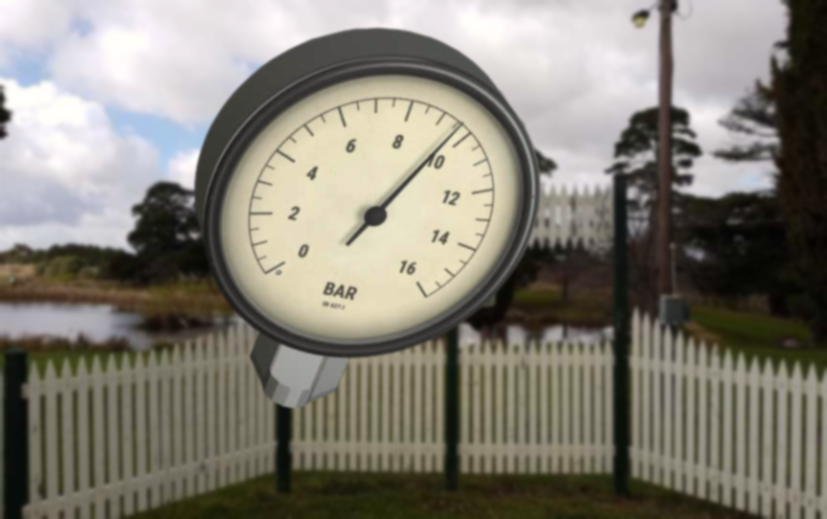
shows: 9.5 bar
